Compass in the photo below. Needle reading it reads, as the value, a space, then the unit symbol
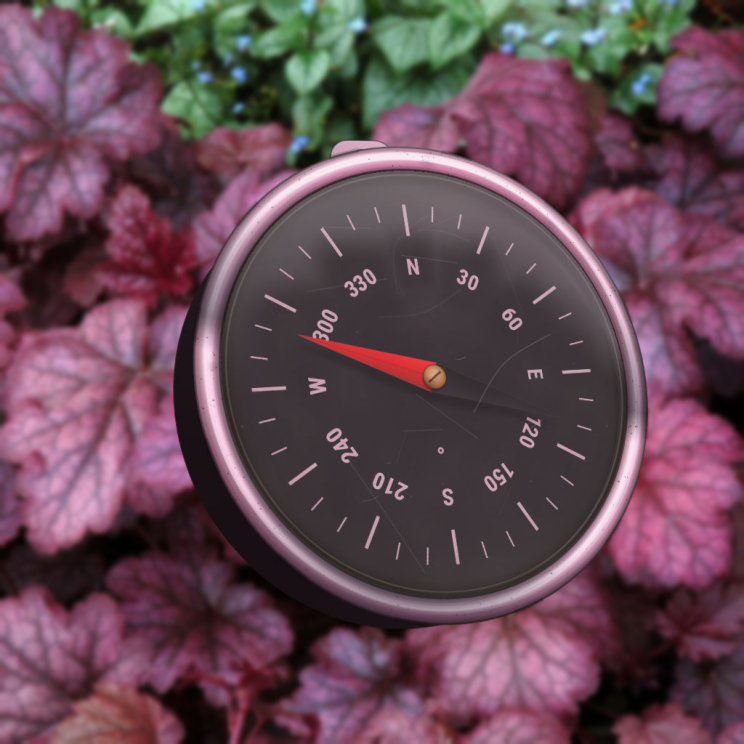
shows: 290 °
